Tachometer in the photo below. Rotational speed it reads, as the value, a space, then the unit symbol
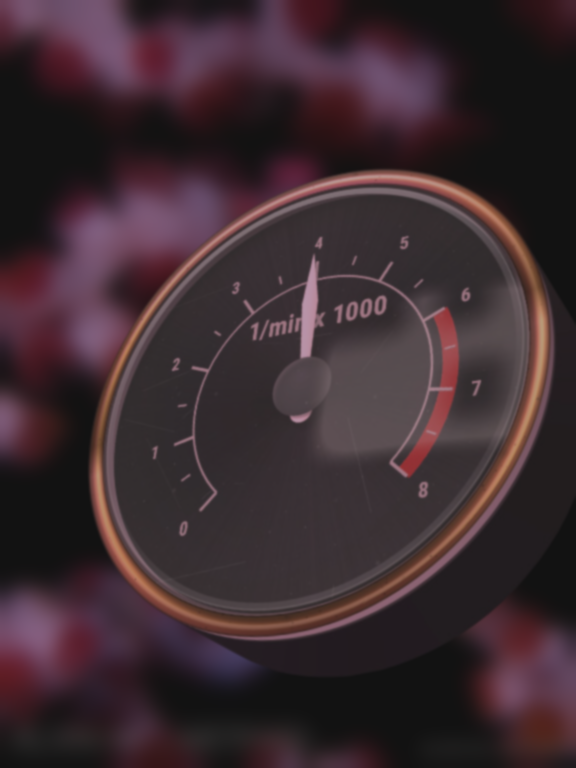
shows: 4000 rpm
